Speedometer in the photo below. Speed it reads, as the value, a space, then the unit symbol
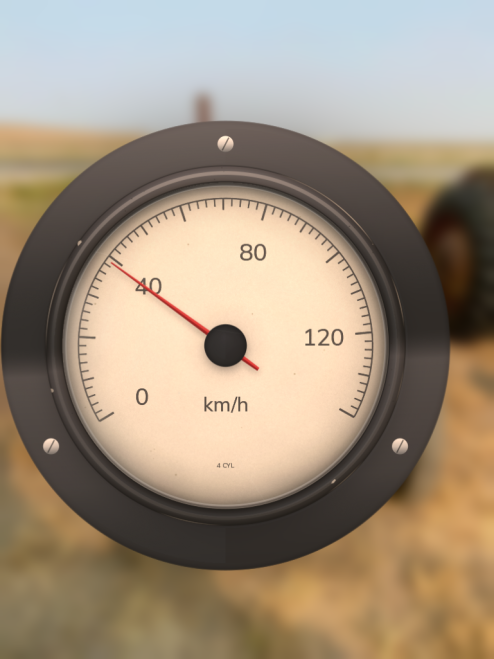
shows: 39 km/h
